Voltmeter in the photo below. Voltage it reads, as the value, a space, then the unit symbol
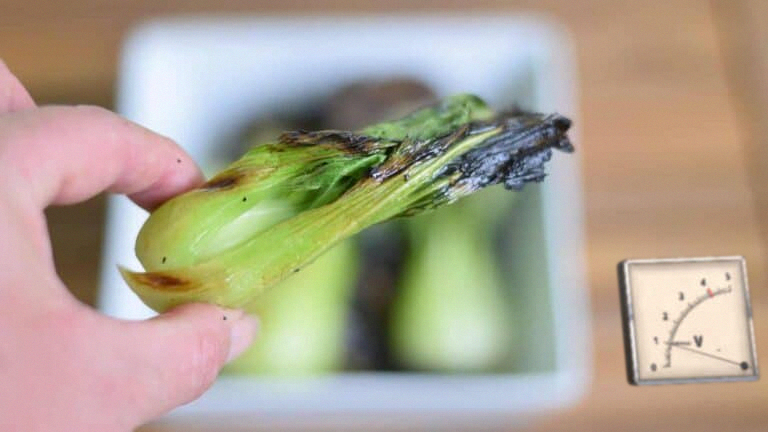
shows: 1 V
